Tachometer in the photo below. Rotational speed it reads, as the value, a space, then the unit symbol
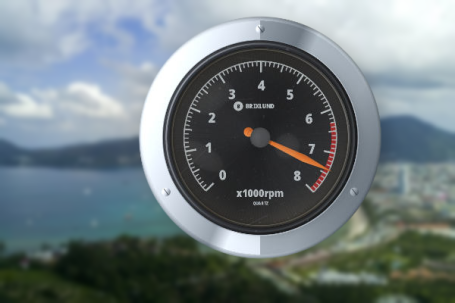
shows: 7400 rpm
